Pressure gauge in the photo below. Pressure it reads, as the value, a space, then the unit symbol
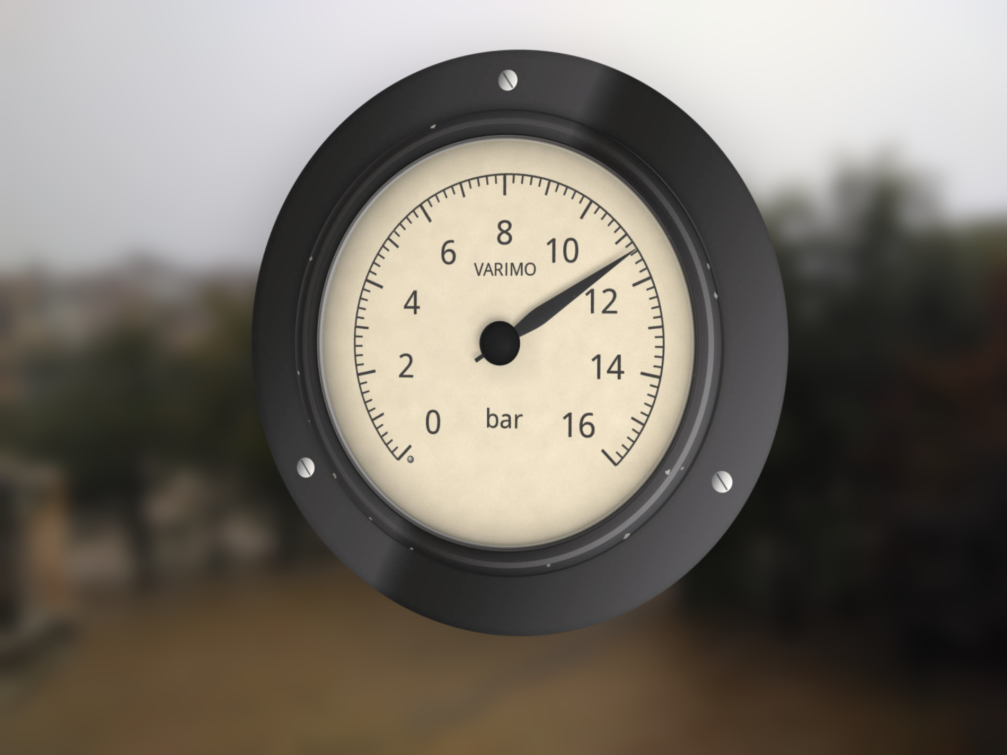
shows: 11.4 bar
